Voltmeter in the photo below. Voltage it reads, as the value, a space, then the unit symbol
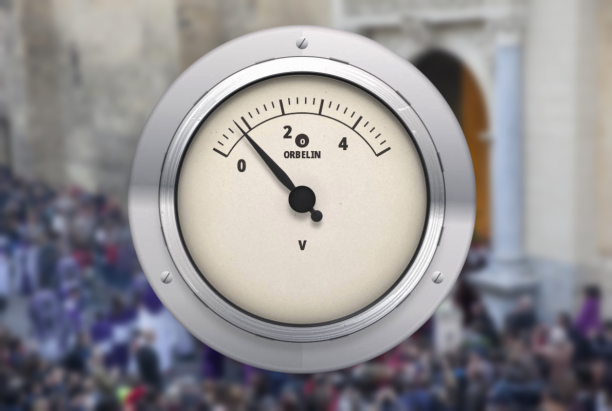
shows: 0.8 V
